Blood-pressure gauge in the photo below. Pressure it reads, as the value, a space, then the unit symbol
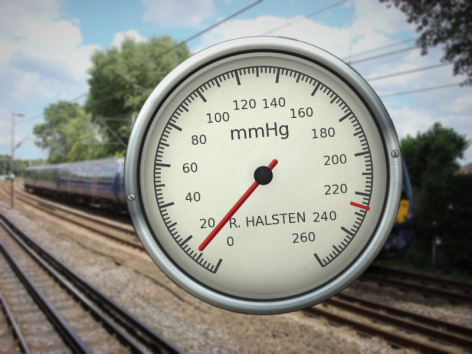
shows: 12 mmHg
